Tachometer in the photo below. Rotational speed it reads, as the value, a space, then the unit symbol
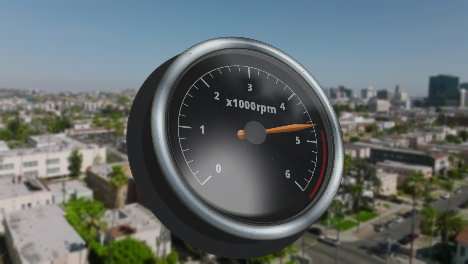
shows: 4700 rpm
